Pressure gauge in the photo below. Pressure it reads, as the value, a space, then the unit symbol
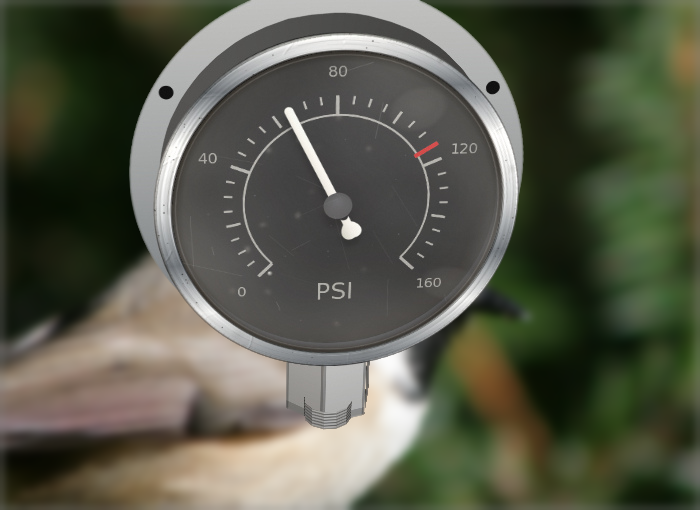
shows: 65 psi
